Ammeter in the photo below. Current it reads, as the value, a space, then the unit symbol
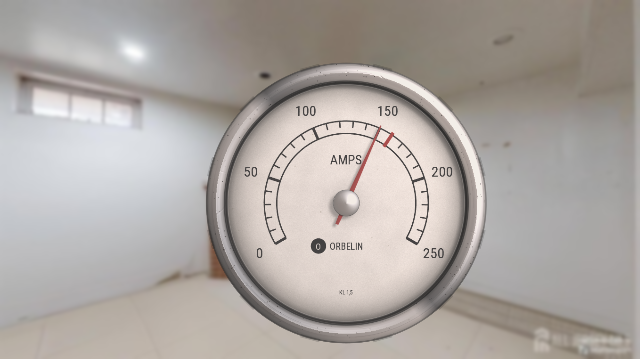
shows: 150 A
